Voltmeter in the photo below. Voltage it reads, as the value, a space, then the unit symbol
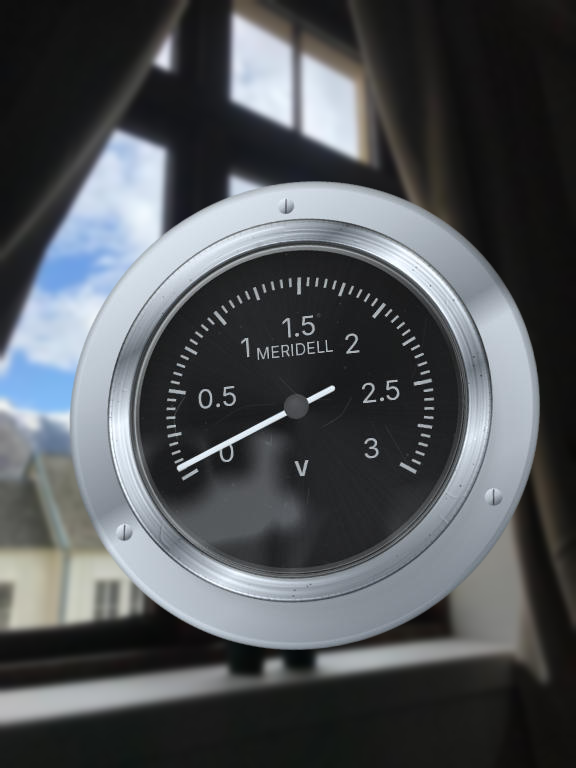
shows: 0.05 V
